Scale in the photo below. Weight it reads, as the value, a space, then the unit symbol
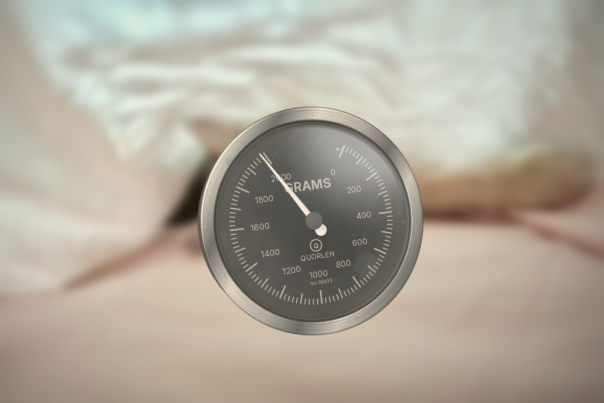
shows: 1980 g
